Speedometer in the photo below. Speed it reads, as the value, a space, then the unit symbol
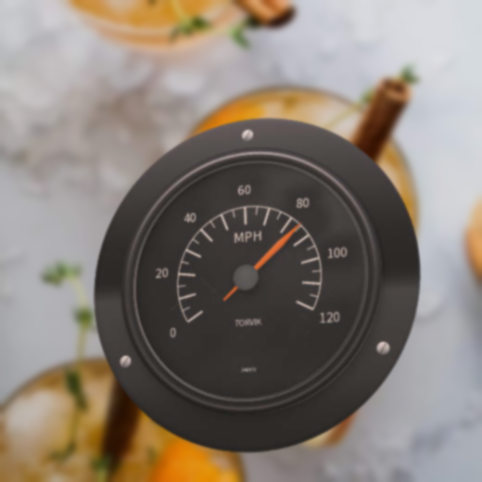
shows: 85 mph
